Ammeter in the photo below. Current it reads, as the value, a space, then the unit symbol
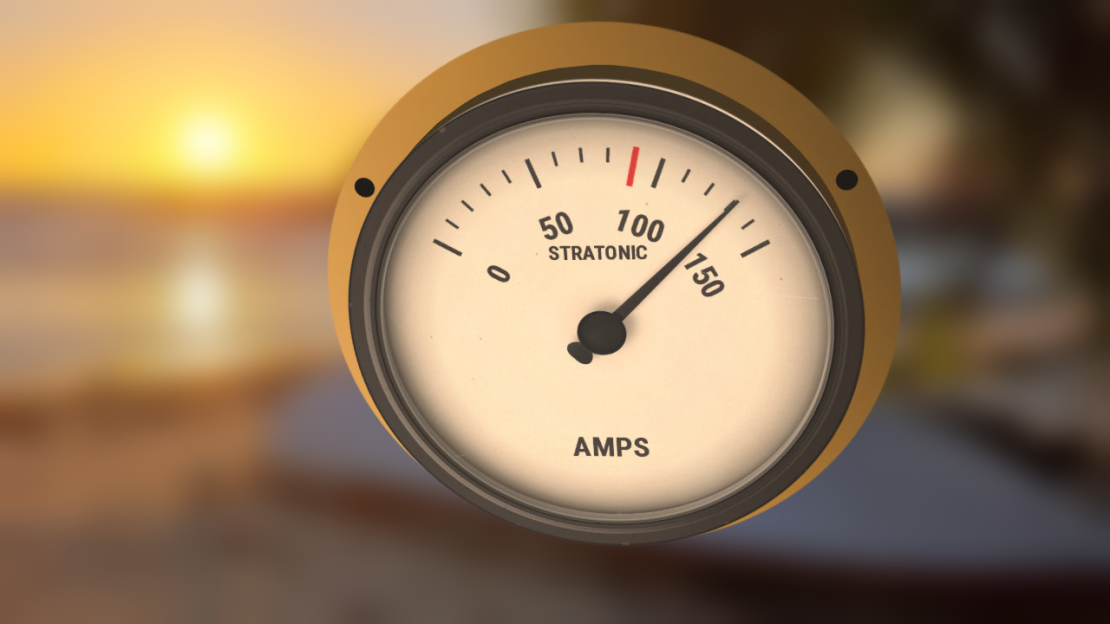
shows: 130 A
